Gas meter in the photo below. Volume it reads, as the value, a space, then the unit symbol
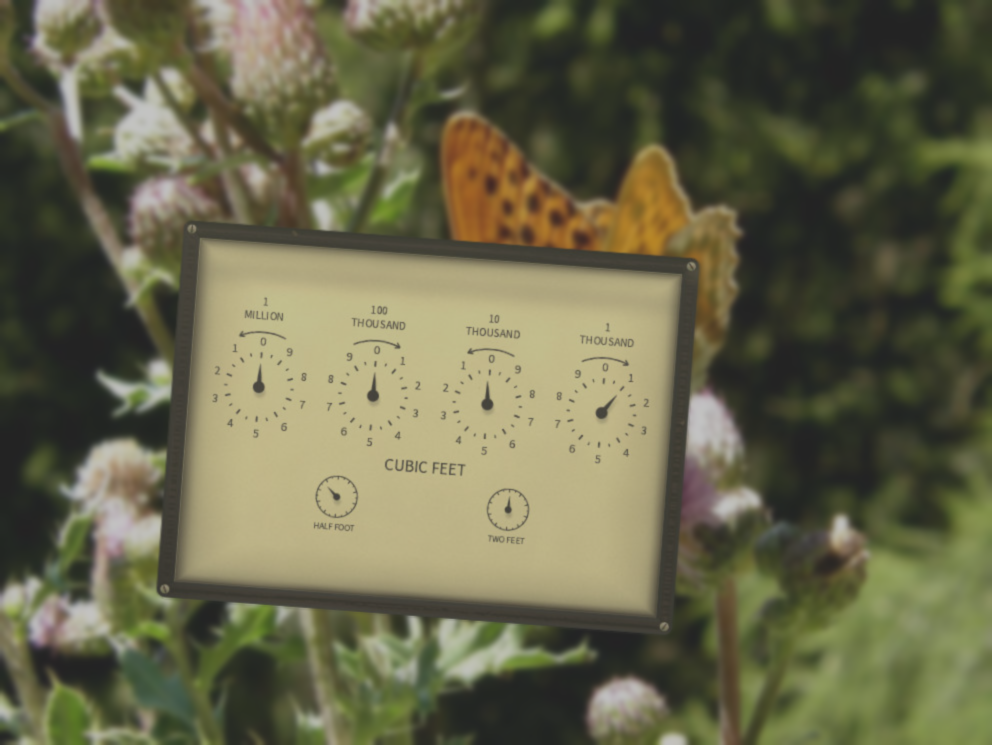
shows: 100 ft³
